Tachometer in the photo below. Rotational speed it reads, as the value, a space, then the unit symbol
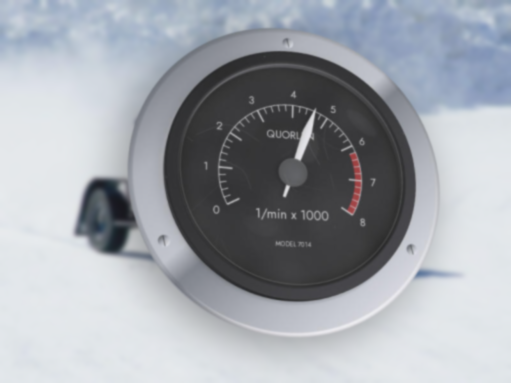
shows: 4600 rpm
